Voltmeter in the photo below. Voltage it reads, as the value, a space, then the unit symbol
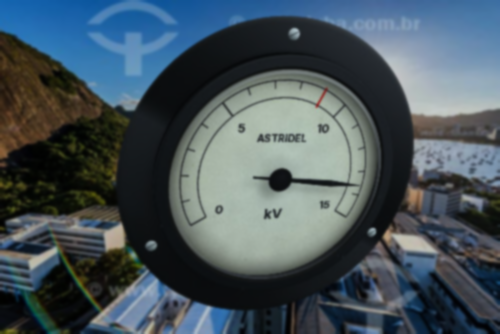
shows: 13.5 kV
